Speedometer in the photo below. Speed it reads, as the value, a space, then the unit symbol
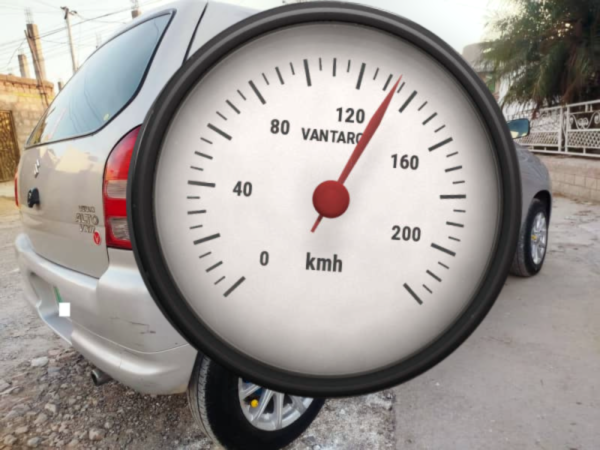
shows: 132.5 km/h
